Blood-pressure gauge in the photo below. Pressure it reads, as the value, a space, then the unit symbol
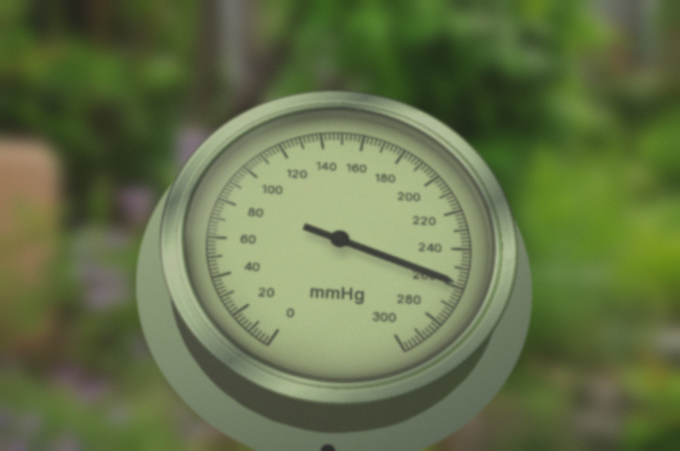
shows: 260 mmHg
